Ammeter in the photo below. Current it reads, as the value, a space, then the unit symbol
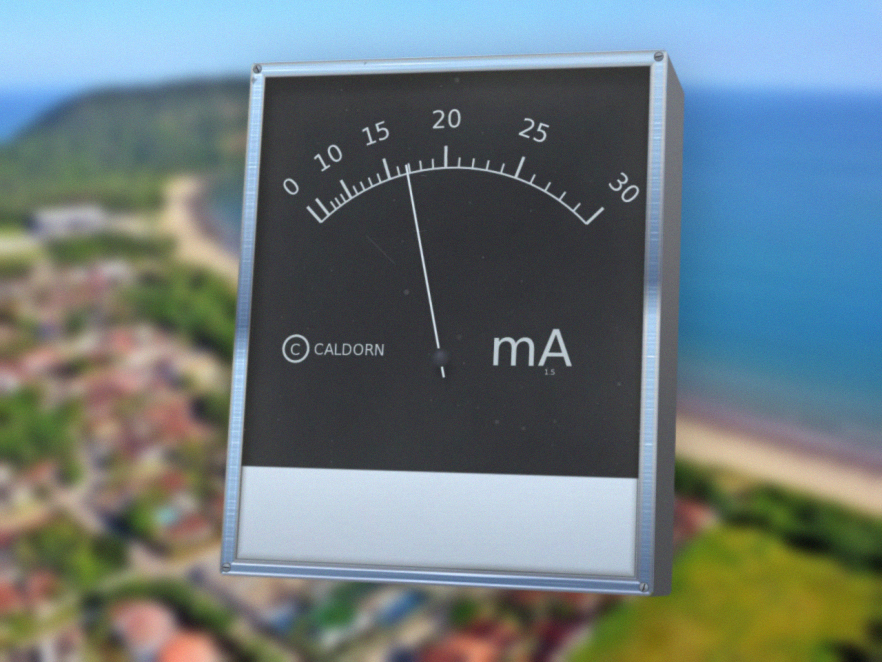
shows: 17 mA
